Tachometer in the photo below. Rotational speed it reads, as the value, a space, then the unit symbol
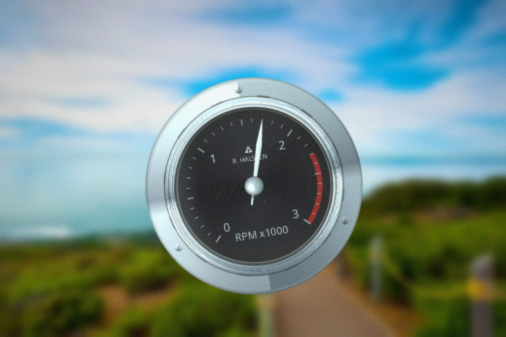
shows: 1700 rpm
